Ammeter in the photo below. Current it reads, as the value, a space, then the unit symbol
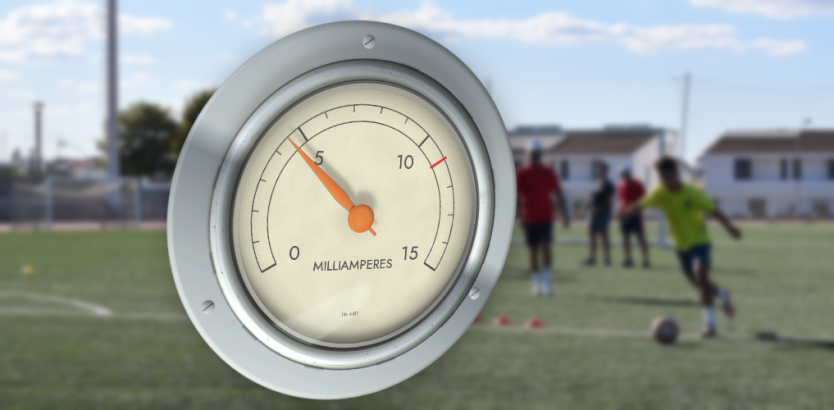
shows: 4.5 mA
